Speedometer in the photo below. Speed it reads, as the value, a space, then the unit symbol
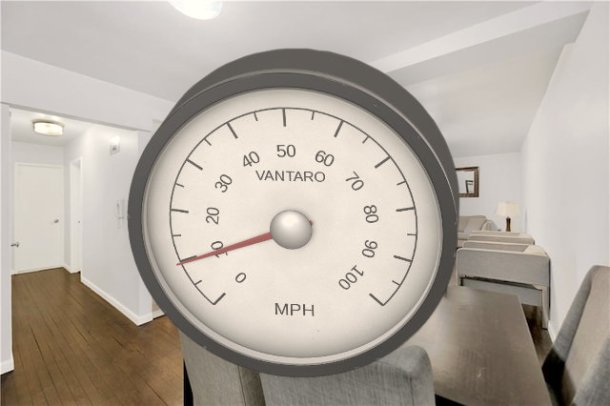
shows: 10 mph
